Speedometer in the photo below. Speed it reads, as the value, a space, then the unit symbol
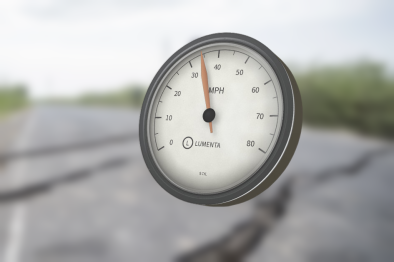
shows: 35 mph
